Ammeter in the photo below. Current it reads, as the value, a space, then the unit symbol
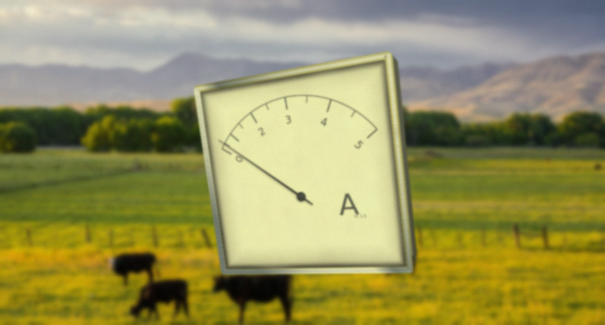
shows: 0.5 A
